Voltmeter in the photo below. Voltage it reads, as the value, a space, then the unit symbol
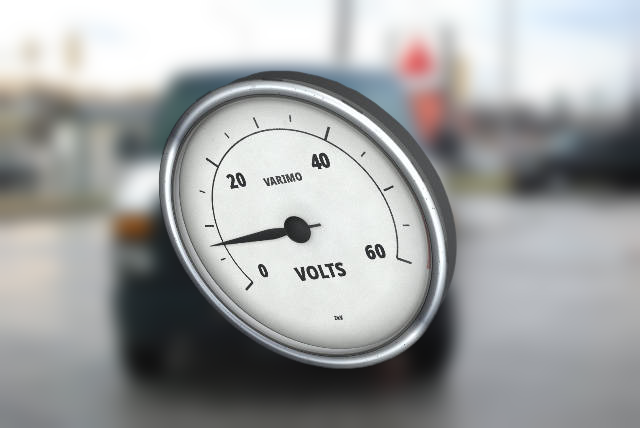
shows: 7.5 V
